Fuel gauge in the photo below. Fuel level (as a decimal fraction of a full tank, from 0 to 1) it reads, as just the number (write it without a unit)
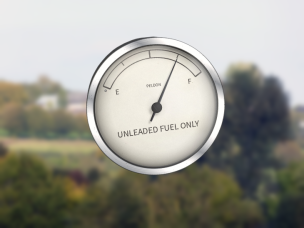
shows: 0.75
